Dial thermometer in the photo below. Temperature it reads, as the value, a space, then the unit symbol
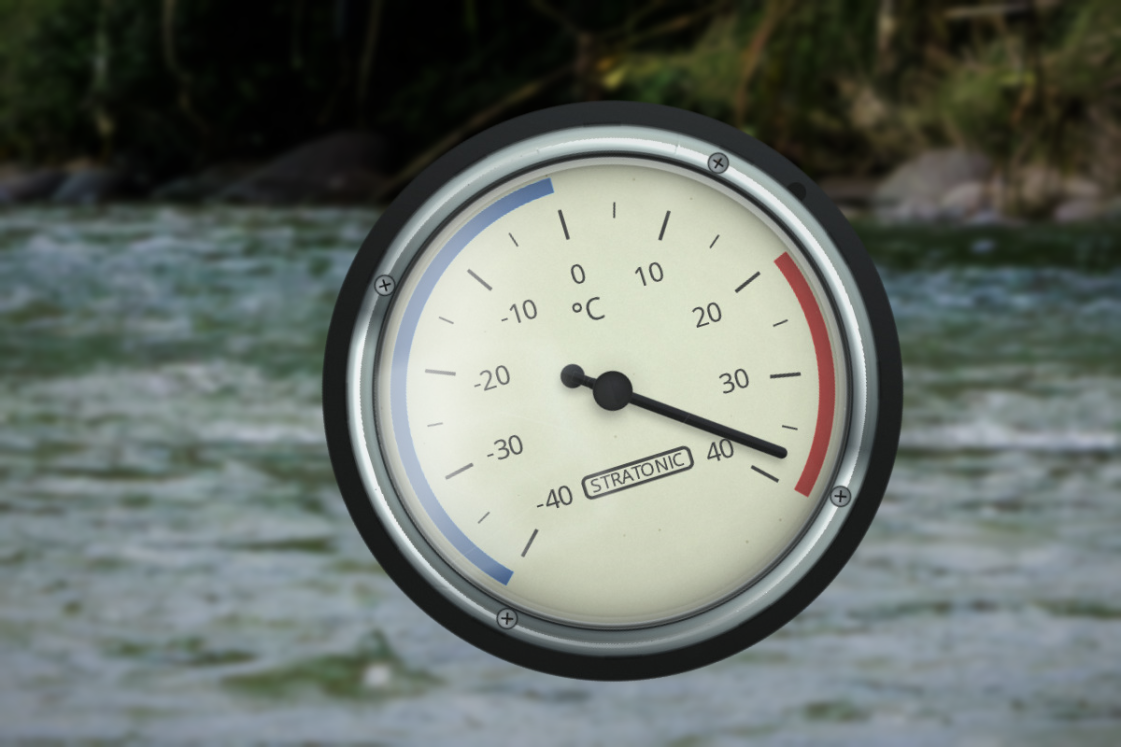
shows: 37.5 °C
